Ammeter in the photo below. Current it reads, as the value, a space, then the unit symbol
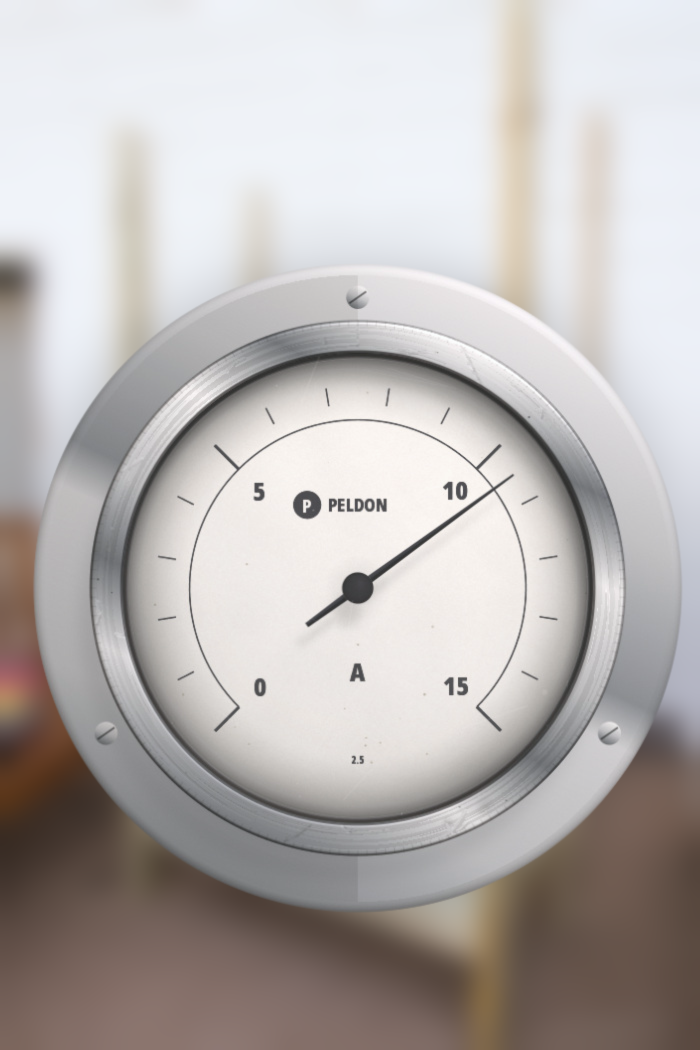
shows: 10.5 A
